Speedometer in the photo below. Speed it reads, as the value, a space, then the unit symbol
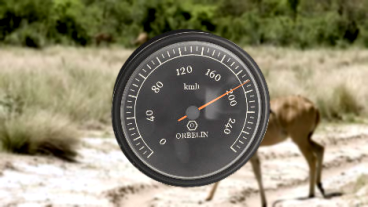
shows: 190 km/h
